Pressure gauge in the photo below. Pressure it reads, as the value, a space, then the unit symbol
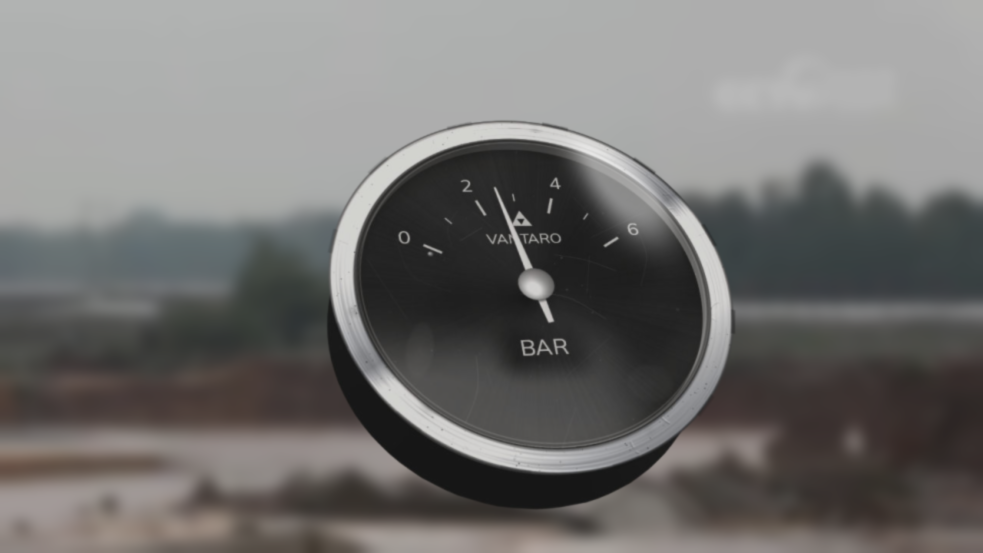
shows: 2.5 bar
